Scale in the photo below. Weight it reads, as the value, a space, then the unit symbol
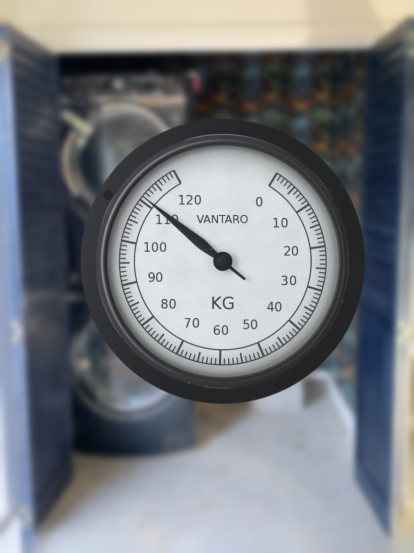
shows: 111 kg
